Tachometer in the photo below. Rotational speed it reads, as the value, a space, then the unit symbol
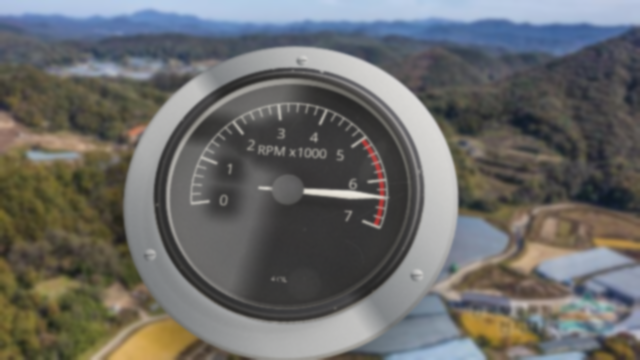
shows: 6400 rpm
